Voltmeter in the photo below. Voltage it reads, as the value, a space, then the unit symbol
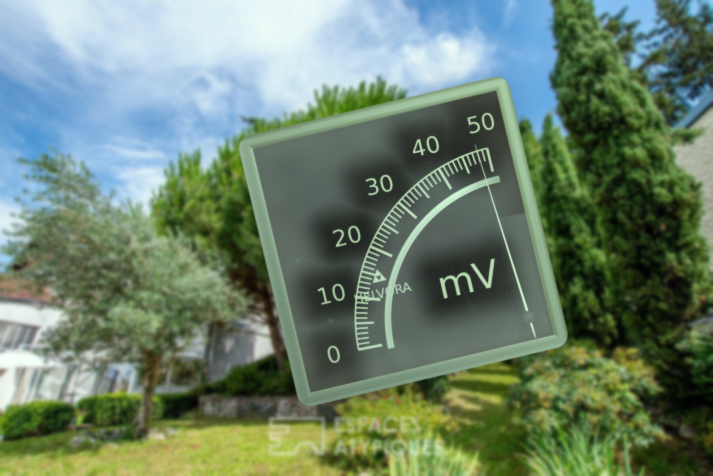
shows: 48 mV
